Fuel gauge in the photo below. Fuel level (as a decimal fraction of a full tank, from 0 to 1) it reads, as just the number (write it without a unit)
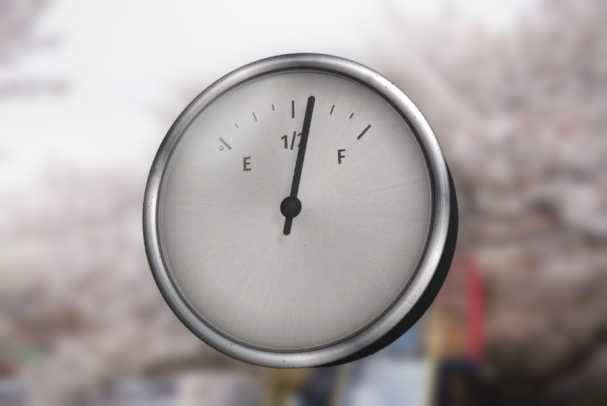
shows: 0.625
